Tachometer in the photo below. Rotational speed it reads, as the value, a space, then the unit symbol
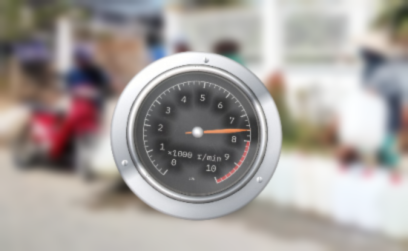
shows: 7600 rpm
